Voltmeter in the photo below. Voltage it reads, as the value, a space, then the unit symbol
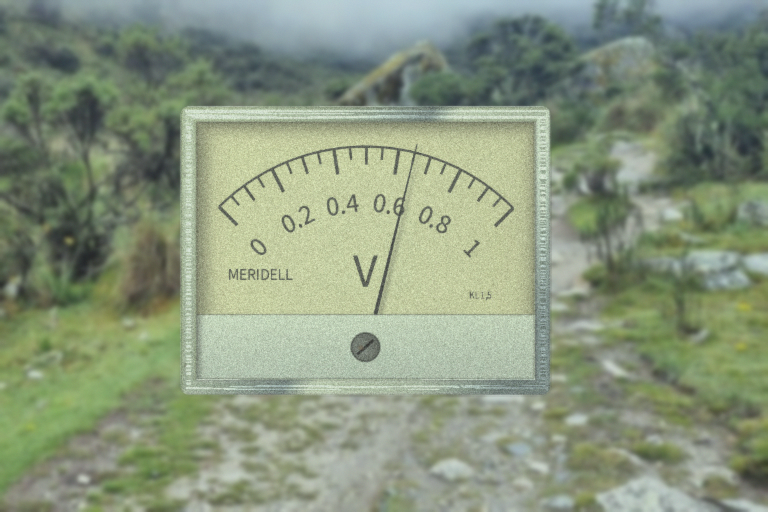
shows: 0.65 V
